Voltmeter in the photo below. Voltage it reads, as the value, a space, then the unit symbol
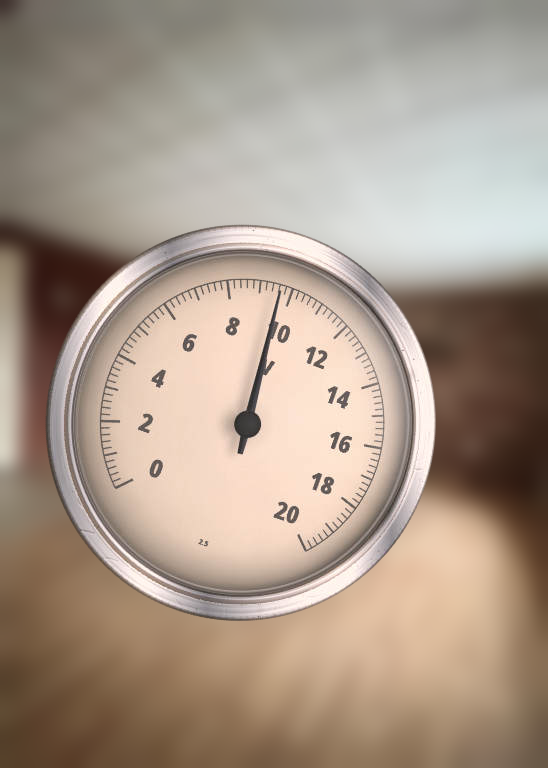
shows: 9.6 V
